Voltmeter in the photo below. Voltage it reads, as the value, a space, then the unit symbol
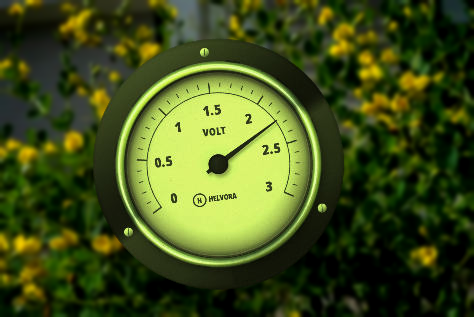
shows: 2.25 V
